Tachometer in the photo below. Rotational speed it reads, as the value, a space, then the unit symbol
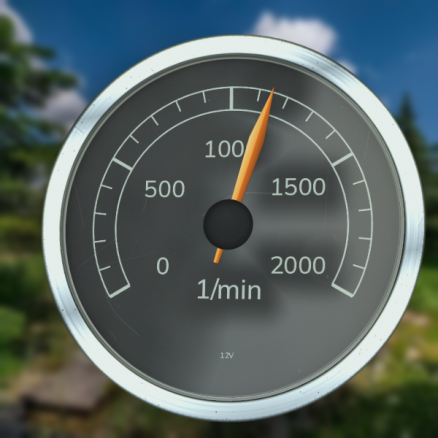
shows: 1150 rpm
